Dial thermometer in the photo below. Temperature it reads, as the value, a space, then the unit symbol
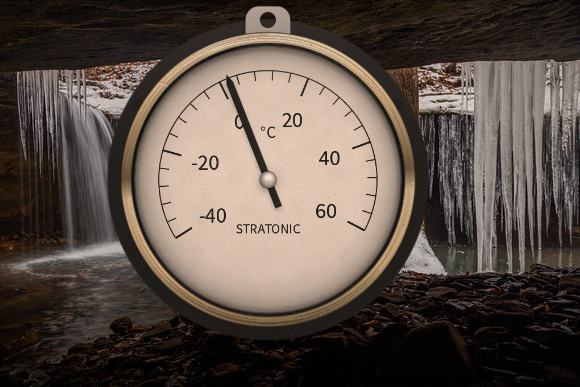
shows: 2 °C
